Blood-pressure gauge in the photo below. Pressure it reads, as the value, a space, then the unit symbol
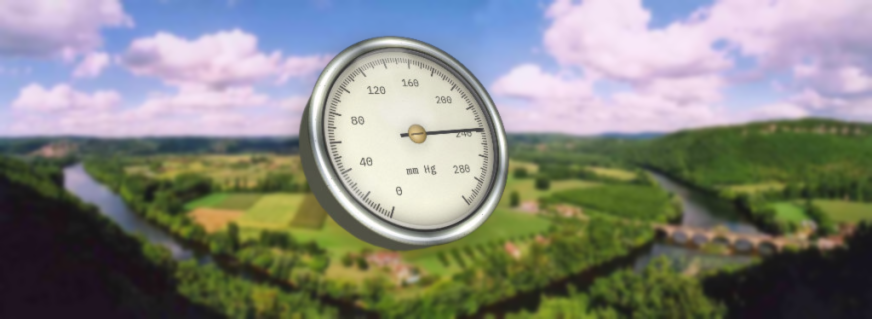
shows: 240 mmHg
